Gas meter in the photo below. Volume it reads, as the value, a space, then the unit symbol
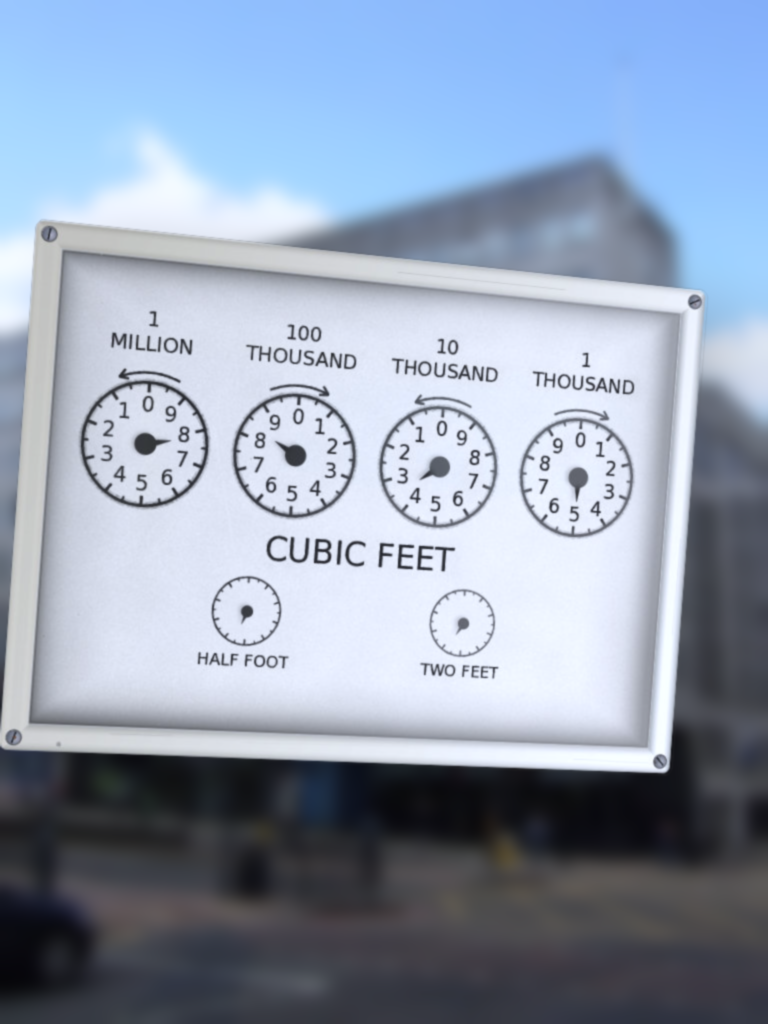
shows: 783500 ft³
